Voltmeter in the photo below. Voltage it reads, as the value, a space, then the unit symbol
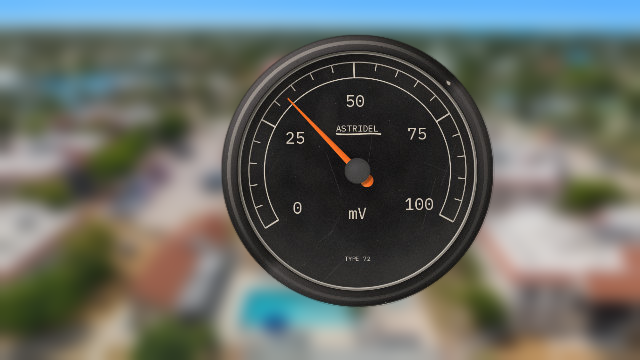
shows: 32.5 mV
